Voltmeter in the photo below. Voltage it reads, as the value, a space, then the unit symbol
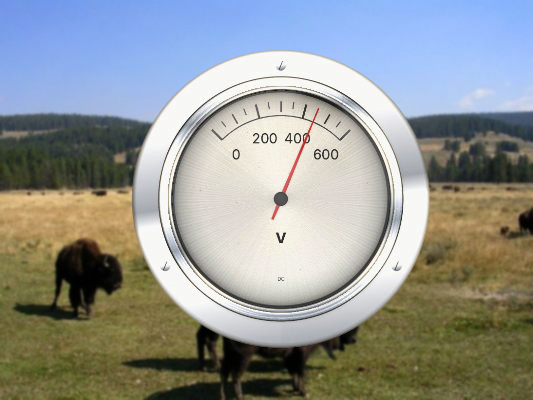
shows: 450 V
